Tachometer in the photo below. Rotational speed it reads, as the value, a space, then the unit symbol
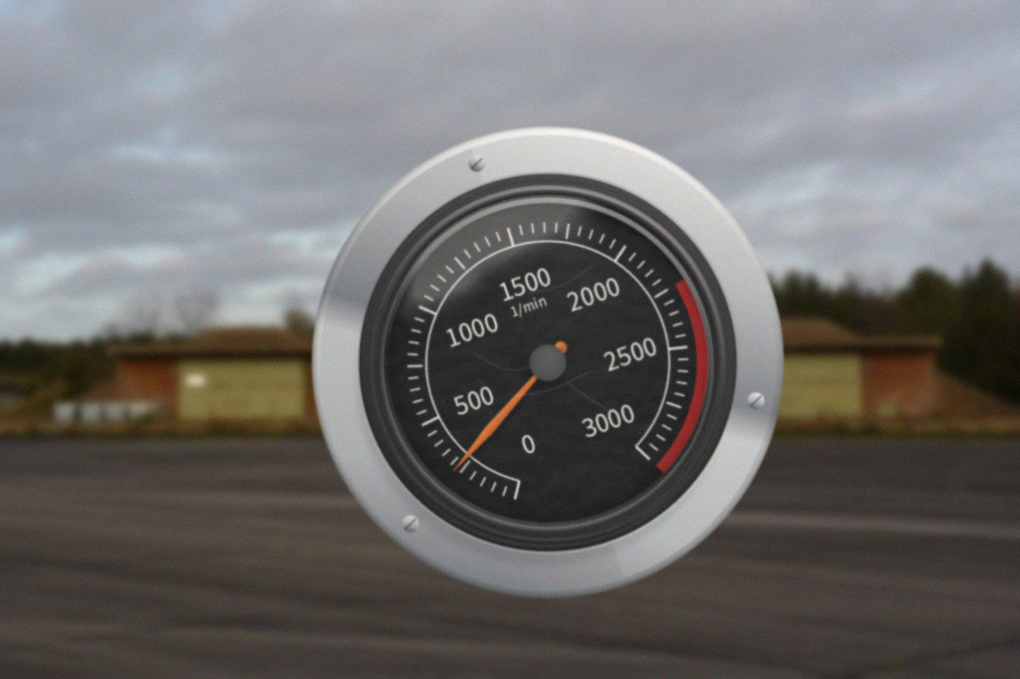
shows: 275 rpm
